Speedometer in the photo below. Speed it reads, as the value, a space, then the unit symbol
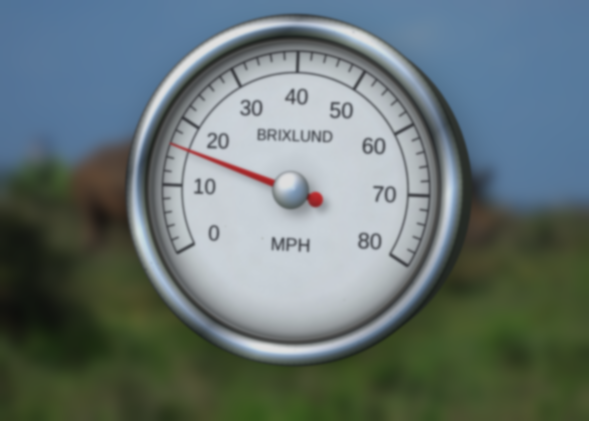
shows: 16 mph
